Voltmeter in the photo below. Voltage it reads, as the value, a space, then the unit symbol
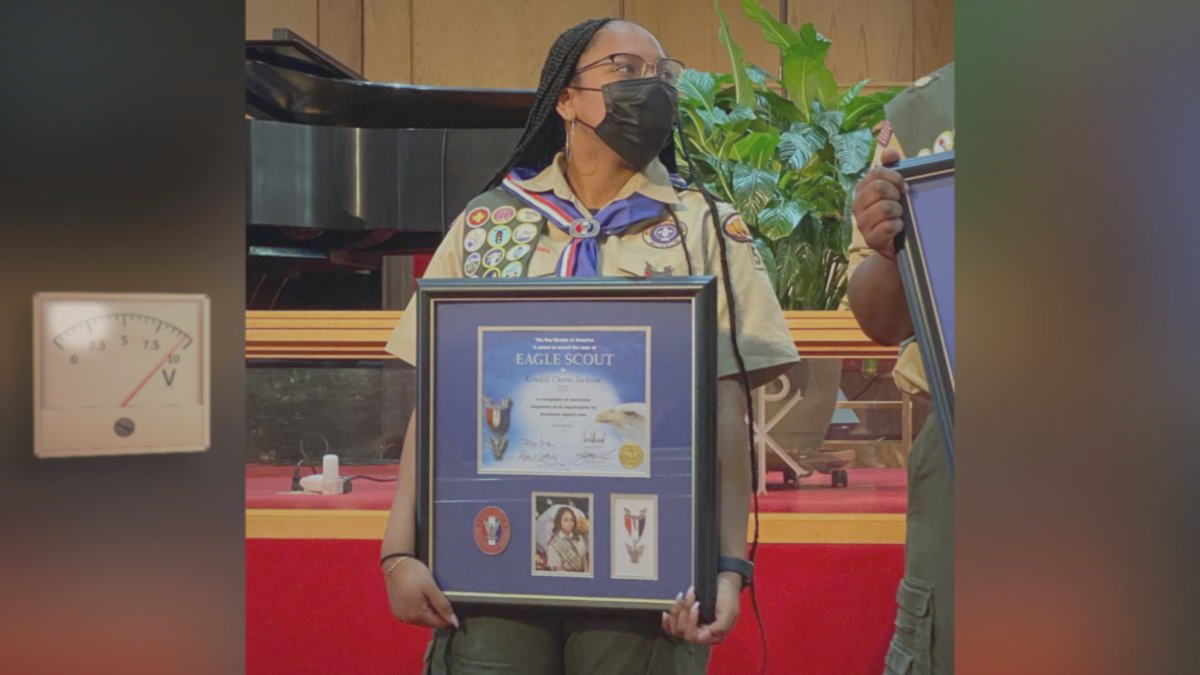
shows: 9.5 V
